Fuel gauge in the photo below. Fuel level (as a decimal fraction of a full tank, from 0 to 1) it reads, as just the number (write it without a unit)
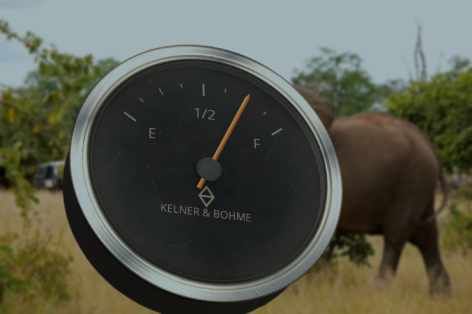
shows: 0.75
